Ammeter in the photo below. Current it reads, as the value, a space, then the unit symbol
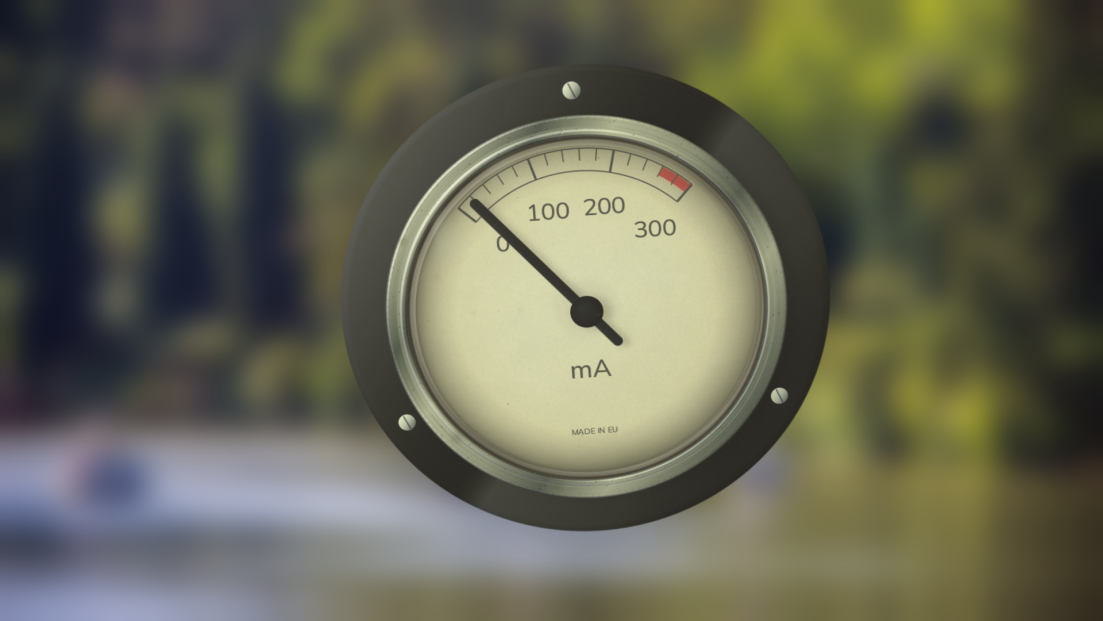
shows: 20 mA
